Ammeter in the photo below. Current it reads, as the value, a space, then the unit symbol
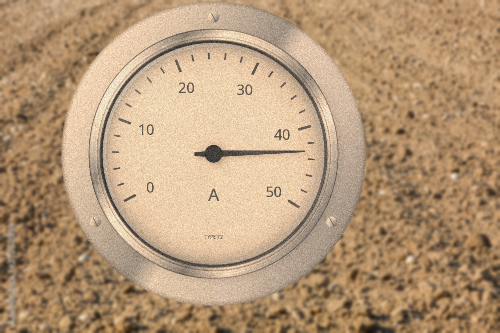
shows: 43 A
